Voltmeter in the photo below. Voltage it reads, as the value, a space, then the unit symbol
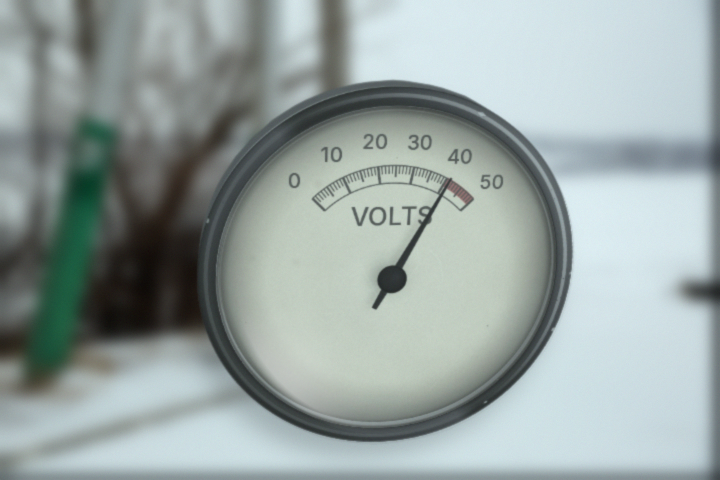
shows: 40 V
